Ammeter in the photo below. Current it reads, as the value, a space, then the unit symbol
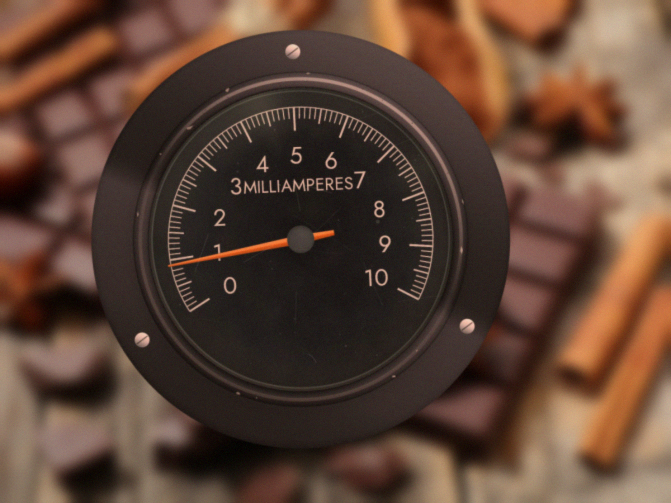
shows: 0.9 mA
